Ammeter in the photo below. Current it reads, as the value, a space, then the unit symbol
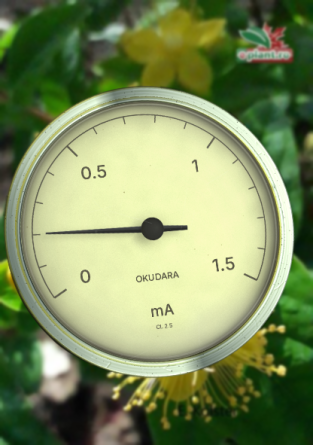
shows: 0.2 mA
